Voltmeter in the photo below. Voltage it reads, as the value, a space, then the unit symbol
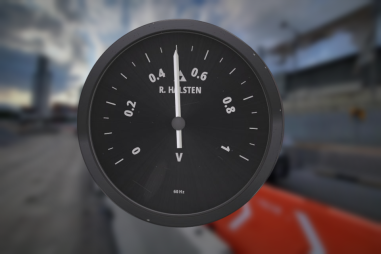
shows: 0.5 V
